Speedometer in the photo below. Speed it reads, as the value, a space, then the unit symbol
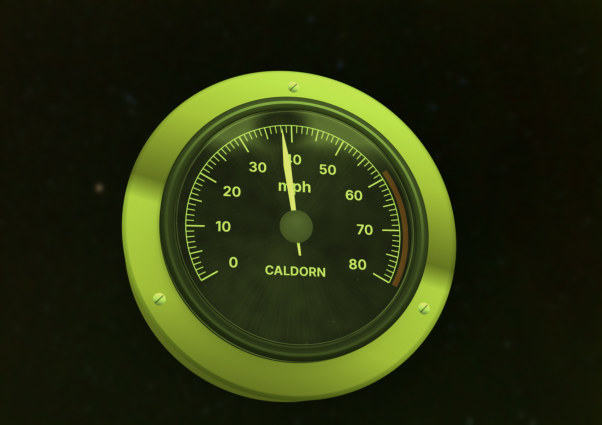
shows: 38 mph
